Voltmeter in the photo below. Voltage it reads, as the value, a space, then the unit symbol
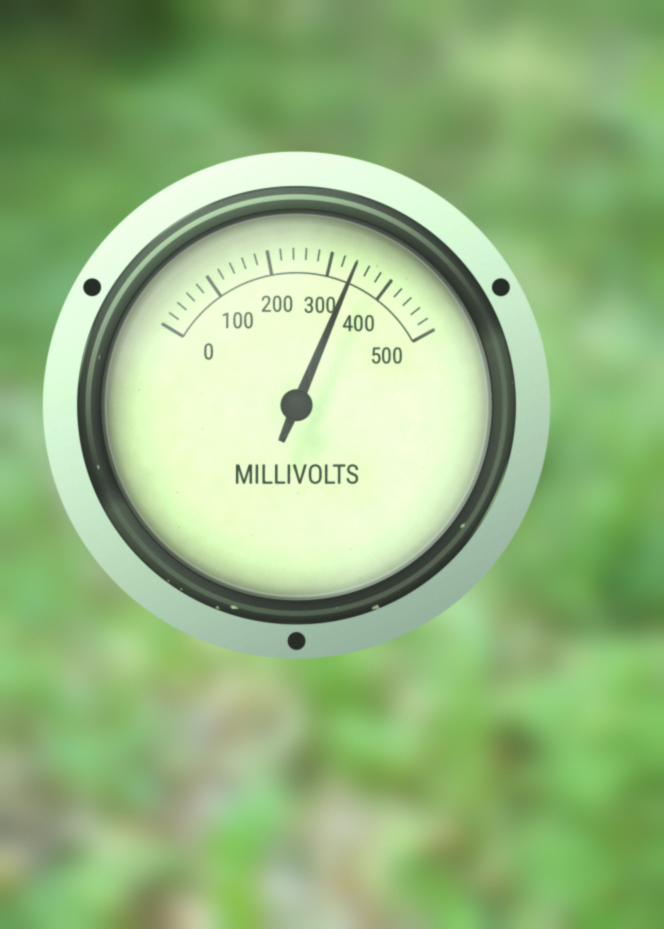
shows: 340 mV
